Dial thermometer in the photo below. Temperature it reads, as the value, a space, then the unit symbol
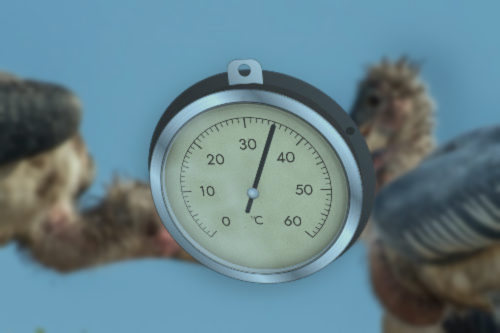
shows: 35 °C
